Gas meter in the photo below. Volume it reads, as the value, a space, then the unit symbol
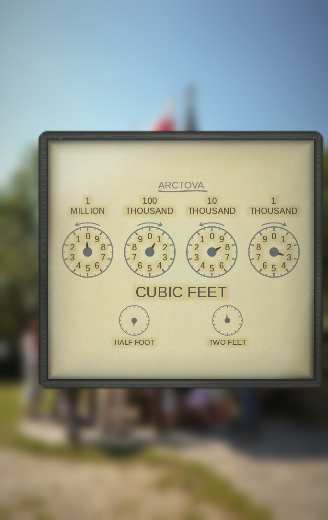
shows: 8300 ft³
